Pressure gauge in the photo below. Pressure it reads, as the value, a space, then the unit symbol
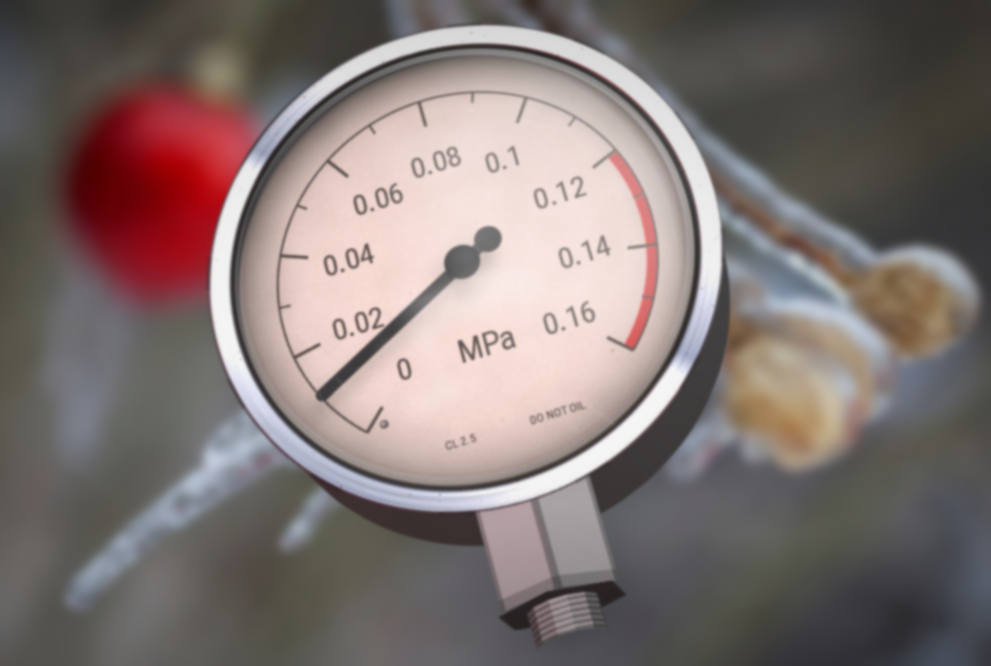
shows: 0.01 MPa
